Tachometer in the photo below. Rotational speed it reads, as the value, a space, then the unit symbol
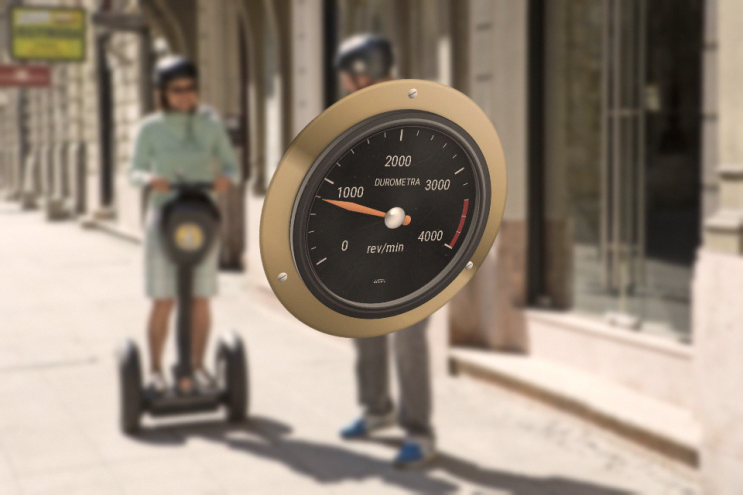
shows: 800 rpm
